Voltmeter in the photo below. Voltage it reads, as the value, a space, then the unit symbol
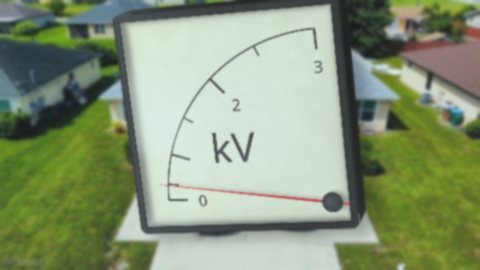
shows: 0.5 kV
